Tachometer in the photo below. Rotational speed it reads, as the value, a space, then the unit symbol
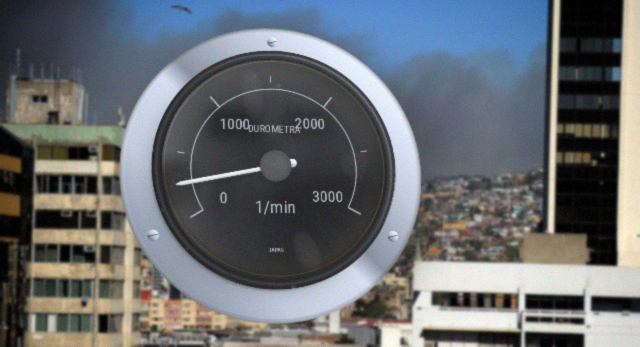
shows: 250 rpm
